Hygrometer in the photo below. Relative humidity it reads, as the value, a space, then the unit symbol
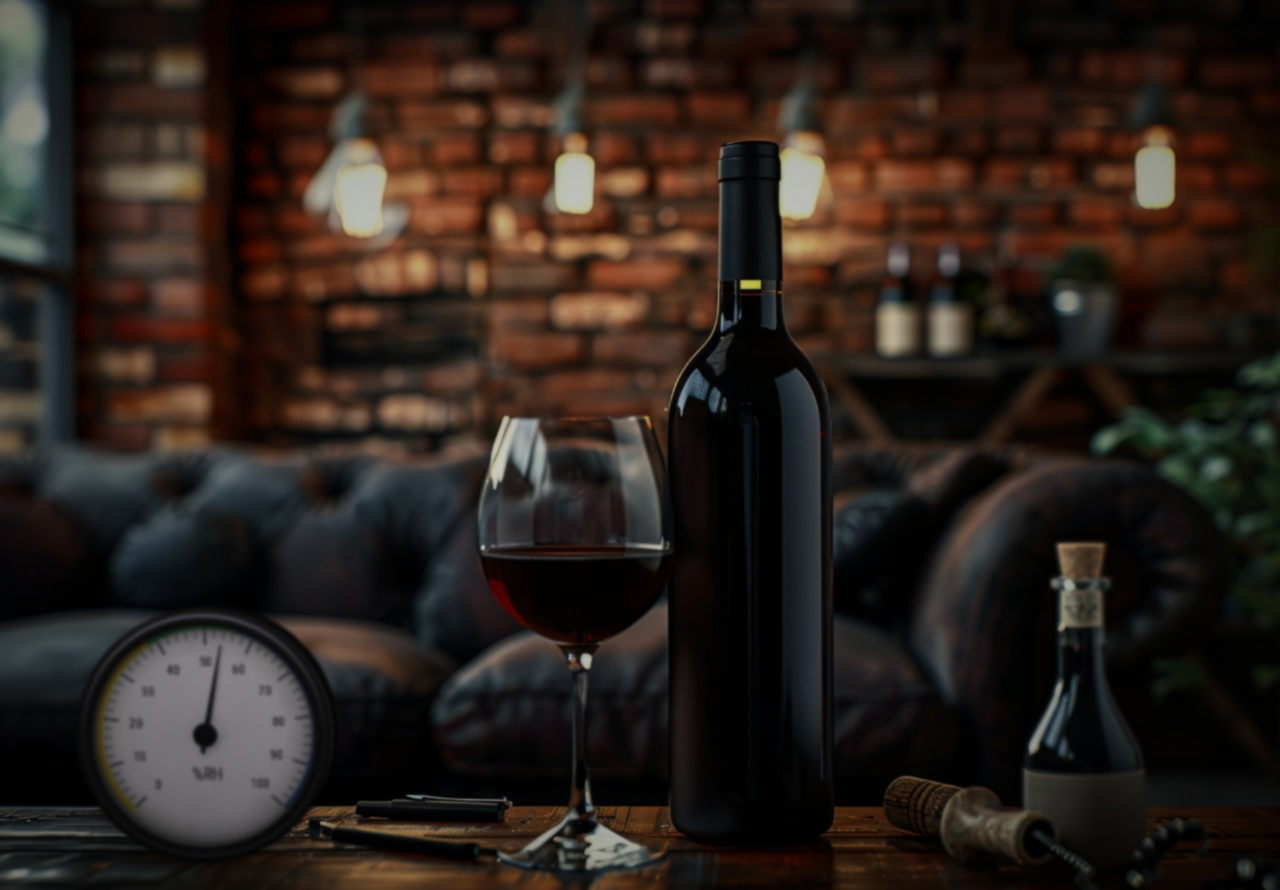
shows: 54 %
